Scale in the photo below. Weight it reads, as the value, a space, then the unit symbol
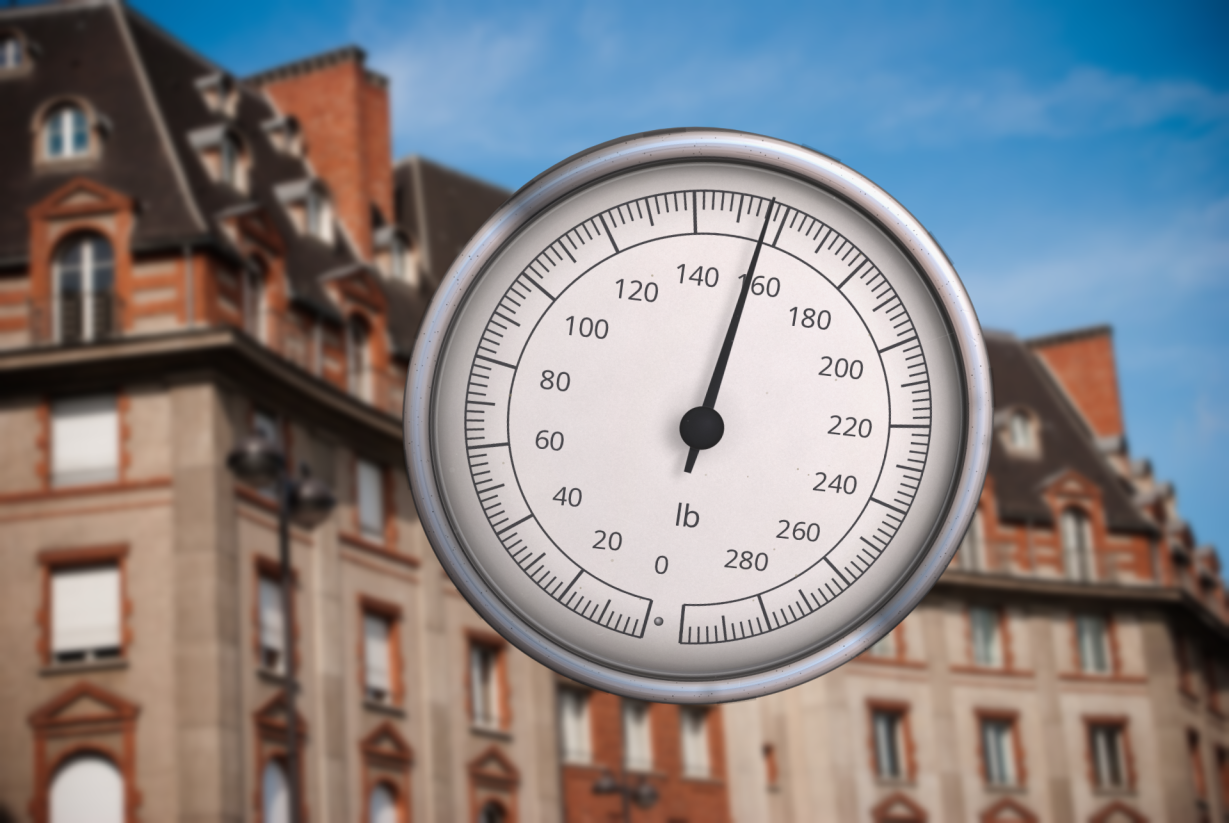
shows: 156 lb
